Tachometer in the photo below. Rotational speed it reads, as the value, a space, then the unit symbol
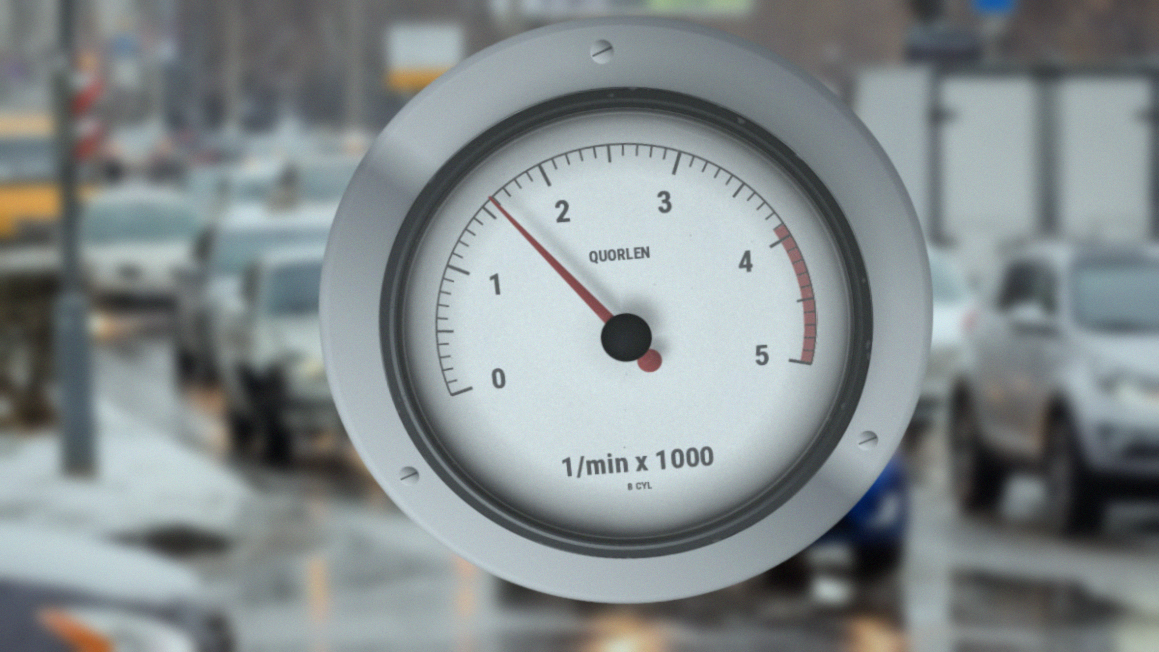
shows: 1600 rpm
